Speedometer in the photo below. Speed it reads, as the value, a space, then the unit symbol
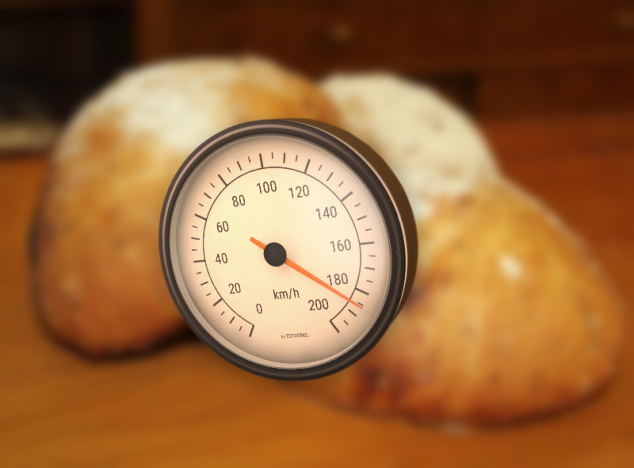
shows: 185 km/h
